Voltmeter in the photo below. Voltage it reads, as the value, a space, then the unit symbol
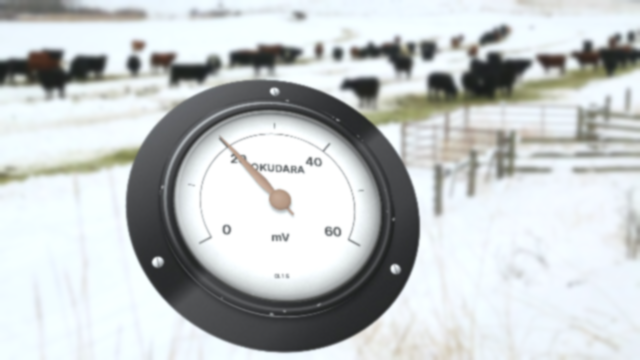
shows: 20 mV
